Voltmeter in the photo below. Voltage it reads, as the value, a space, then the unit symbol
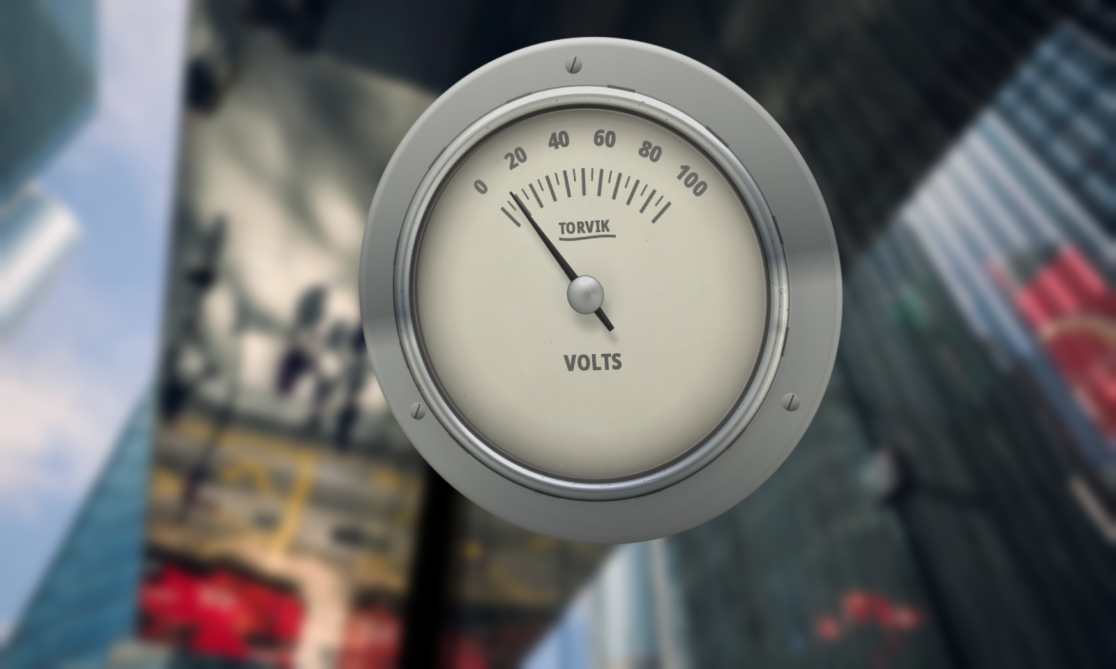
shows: 10 V
